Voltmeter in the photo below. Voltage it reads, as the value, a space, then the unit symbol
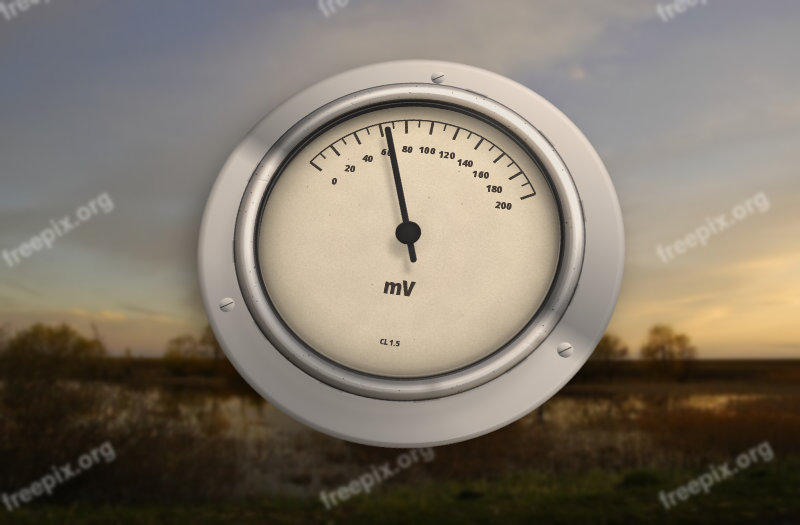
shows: 65 mV
